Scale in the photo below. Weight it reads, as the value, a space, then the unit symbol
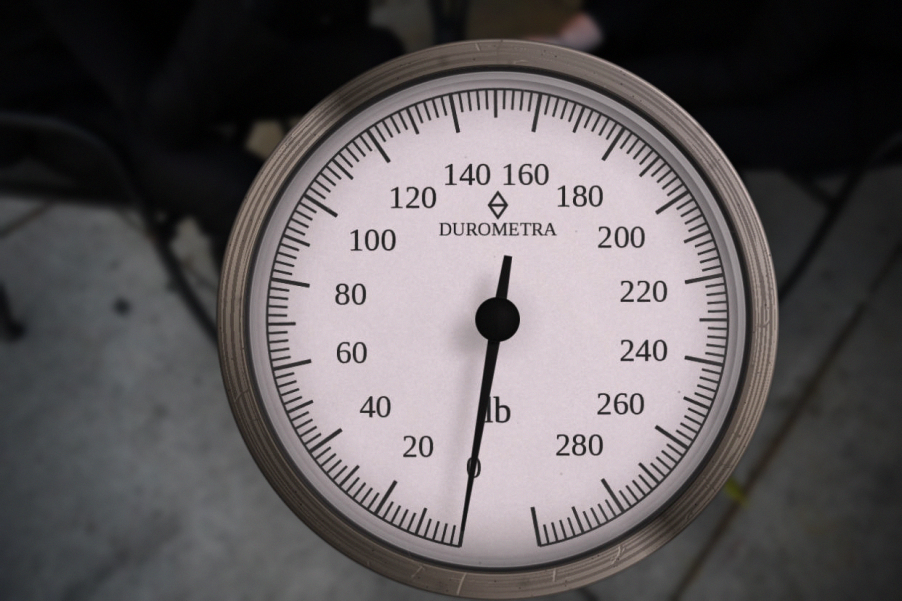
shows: 0 lb
